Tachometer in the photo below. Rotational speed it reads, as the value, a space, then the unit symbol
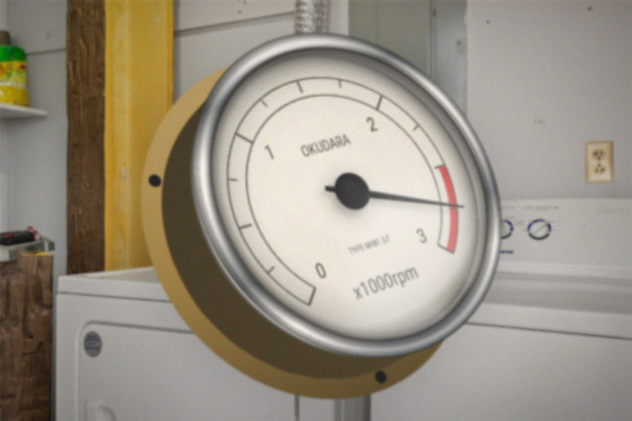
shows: 2750 rpm
